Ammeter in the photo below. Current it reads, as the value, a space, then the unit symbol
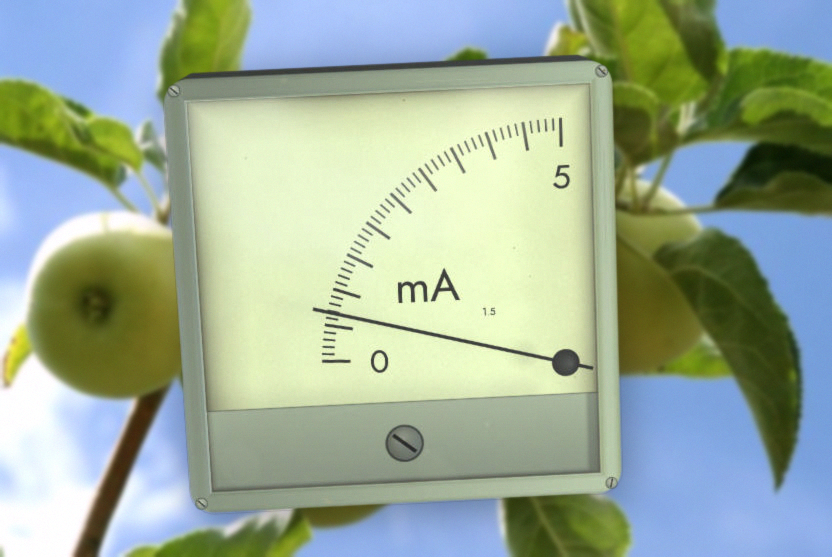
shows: 0.7 mA
